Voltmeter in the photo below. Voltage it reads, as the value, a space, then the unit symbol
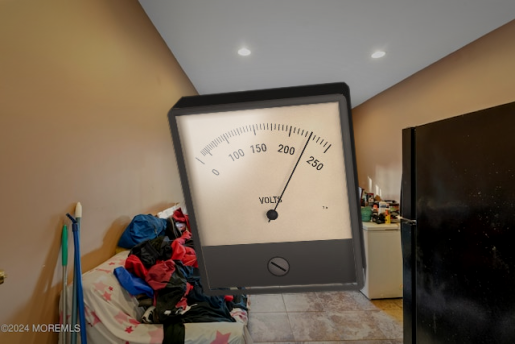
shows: 225 V
